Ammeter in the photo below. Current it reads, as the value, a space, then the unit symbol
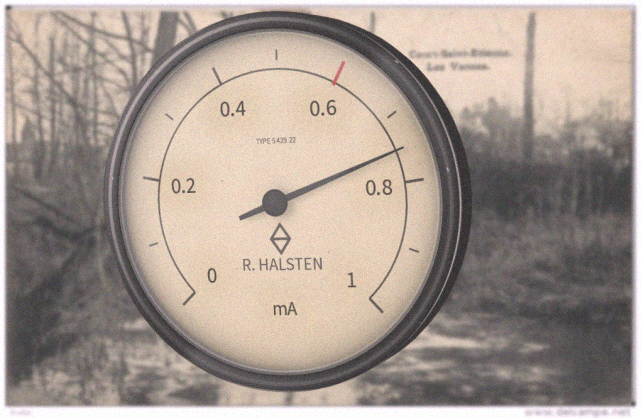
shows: 0.75 mA
